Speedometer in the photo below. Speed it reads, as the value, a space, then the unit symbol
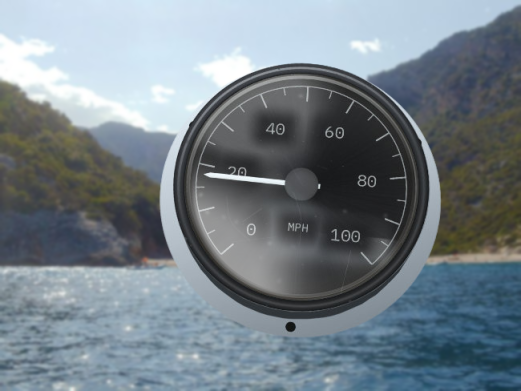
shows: 17.5 mph
